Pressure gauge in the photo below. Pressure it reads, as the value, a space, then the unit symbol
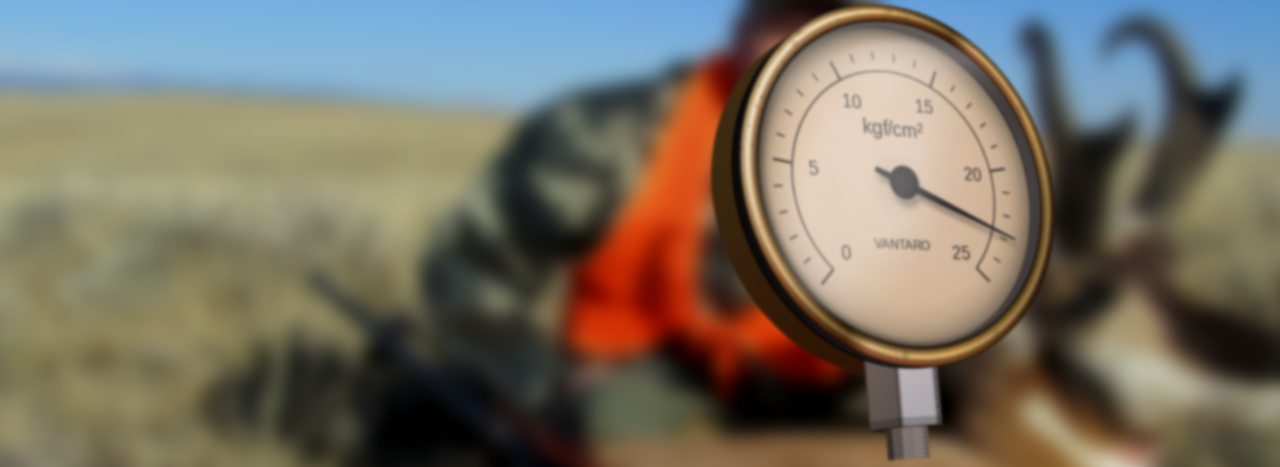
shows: 23 kg/cm²
